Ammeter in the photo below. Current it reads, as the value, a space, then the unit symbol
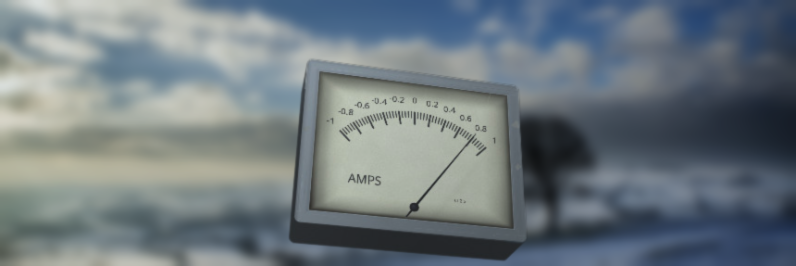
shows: 0.8 A
